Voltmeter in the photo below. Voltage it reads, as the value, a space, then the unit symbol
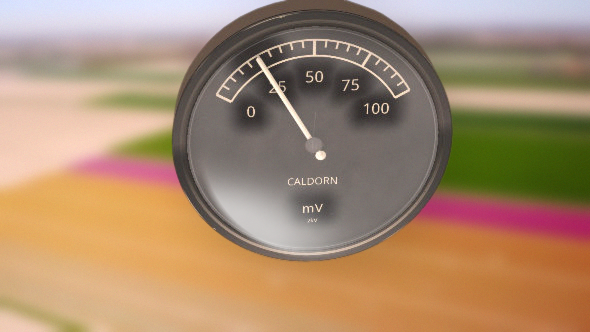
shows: 25 mV
